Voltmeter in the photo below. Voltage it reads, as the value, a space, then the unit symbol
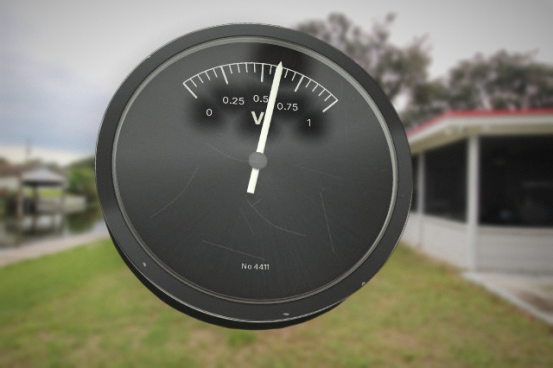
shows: 0.6 V
